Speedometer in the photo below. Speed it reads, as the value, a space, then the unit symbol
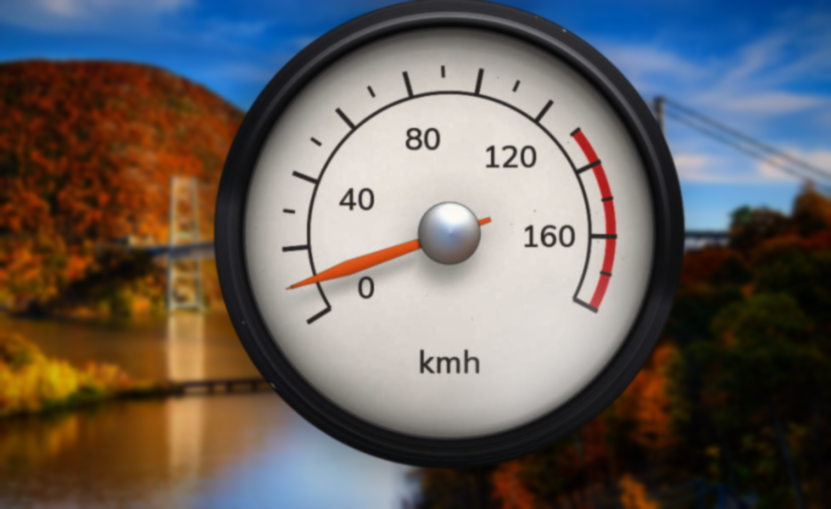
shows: 10 km/h
